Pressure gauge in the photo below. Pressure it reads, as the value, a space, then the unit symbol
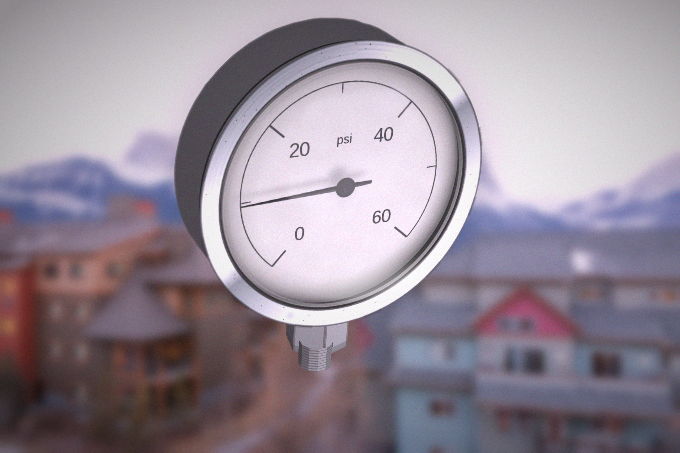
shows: 10 psi
